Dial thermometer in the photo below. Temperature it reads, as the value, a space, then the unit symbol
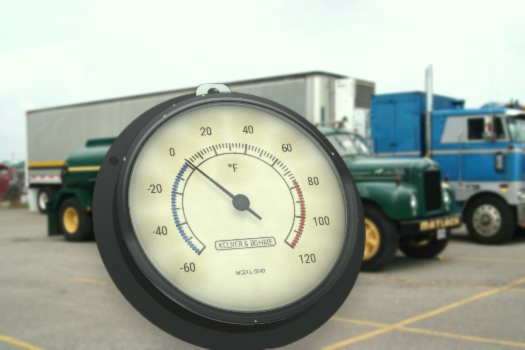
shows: 0 °F
